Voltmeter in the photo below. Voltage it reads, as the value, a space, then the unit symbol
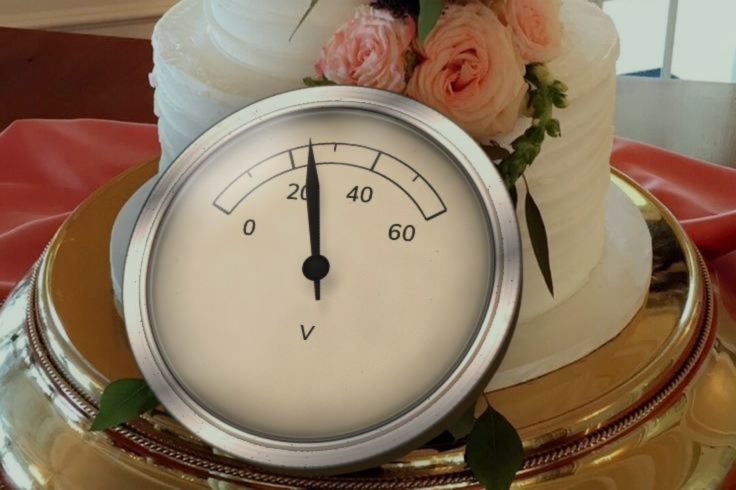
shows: 25 V
